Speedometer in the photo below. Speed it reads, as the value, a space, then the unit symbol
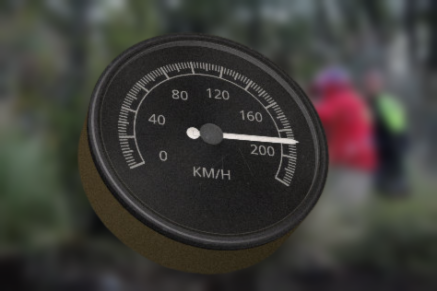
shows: 190 km/h
